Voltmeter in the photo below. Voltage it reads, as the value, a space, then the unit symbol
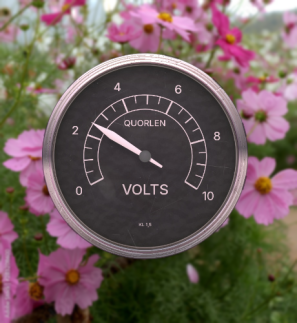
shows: 2.5 V
